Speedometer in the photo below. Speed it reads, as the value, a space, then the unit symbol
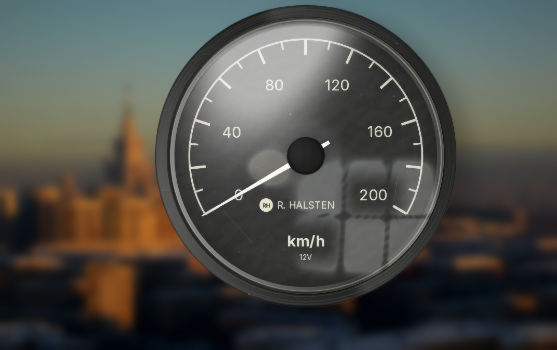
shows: 0 km/h
